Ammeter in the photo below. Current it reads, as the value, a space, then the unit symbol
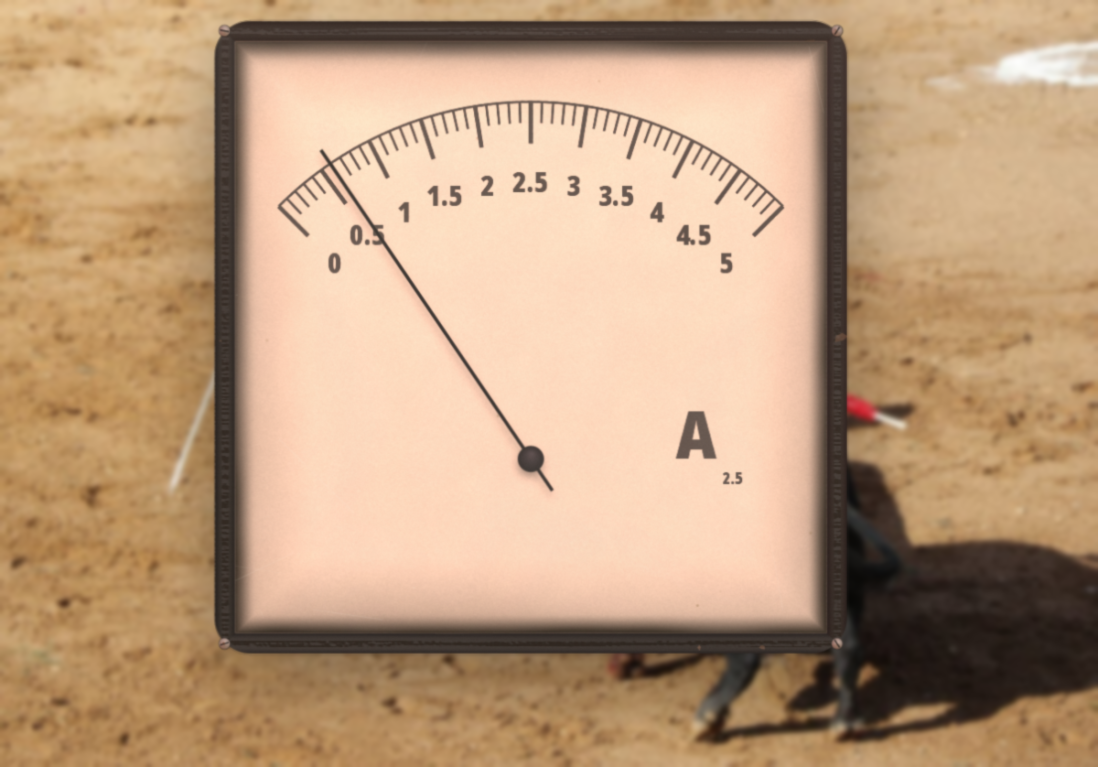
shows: 0.6 A
